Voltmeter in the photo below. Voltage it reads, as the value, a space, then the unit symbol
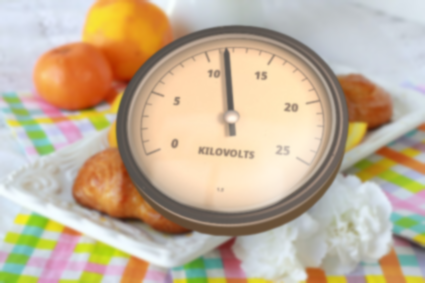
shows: 11.5 kV
